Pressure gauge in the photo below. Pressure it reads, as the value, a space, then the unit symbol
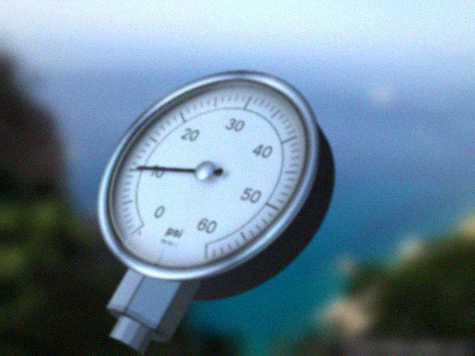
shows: 10 psi
